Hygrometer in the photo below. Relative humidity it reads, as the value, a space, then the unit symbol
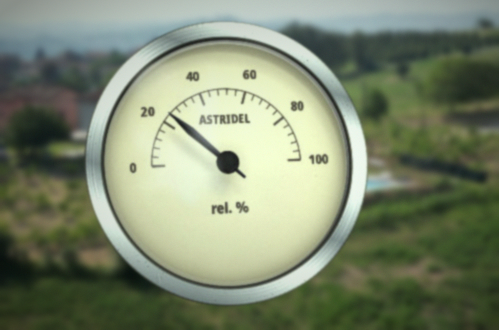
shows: 24 %
